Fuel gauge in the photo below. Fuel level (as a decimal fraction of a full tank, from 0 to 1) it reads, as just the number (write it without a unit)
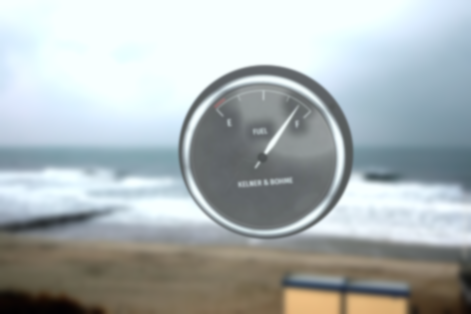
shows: 0.875
